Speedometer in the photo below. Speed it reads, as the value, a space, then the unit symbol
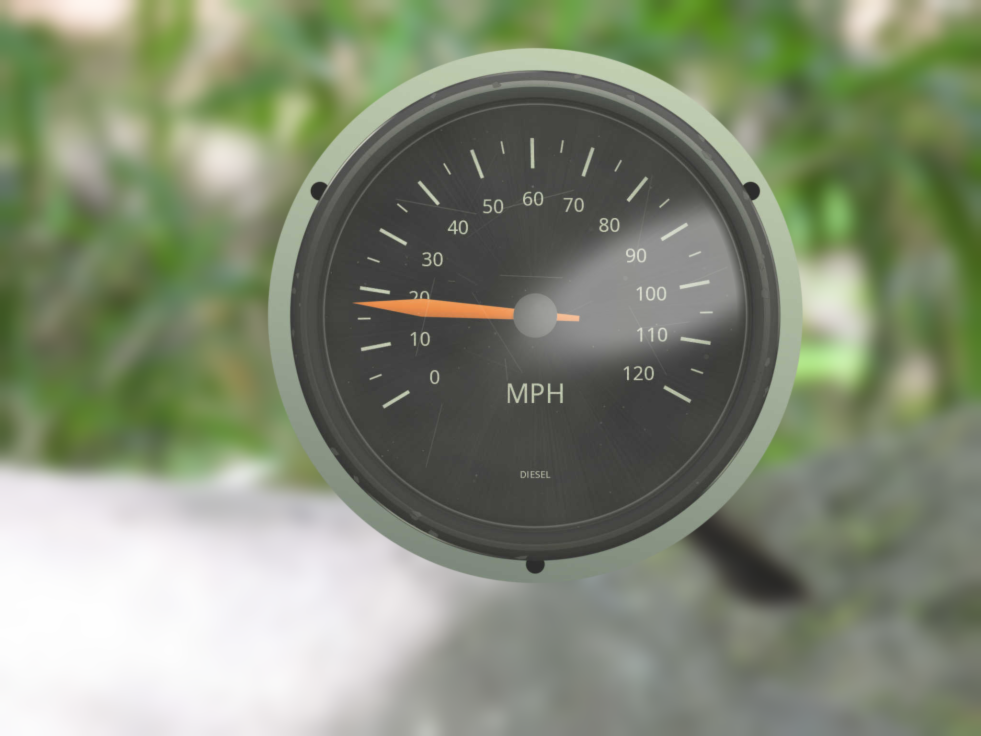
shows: 17.5 mph
